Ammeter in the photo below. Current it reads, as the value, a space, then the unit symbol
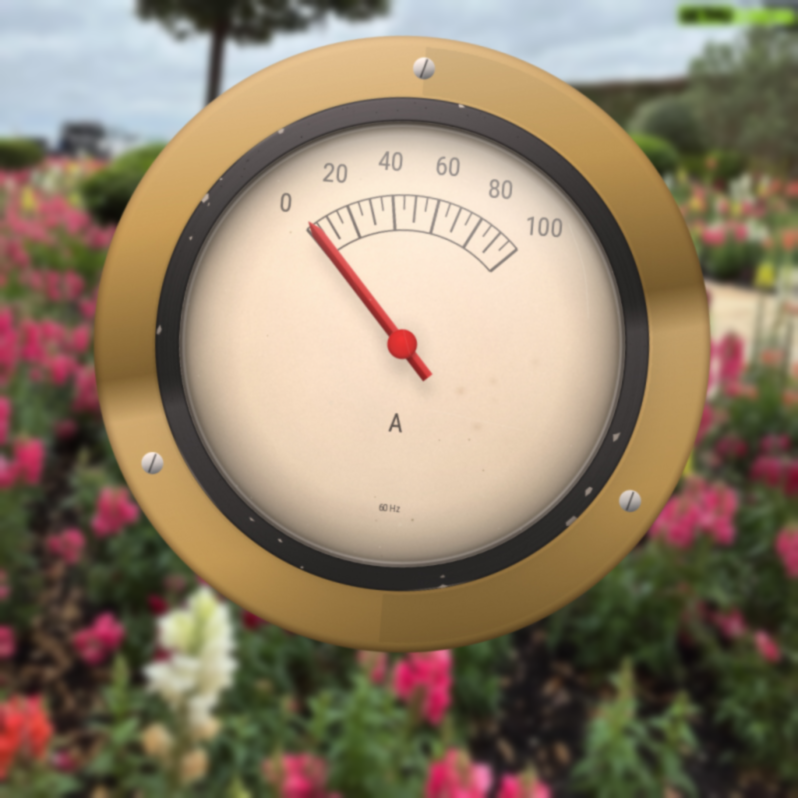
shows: 2.5 A
